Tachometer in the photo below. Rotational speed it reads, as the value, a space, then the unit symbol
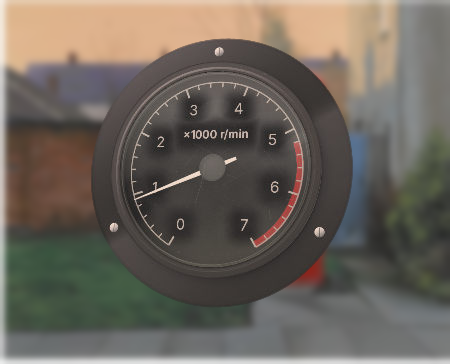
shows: 900 rpm
